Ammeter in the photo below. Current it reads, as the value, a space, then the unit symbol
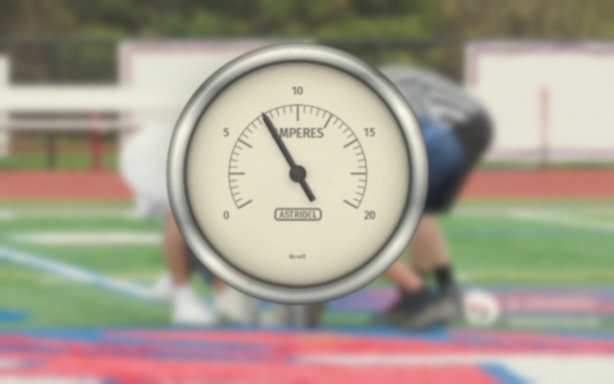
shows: 7.5 A
